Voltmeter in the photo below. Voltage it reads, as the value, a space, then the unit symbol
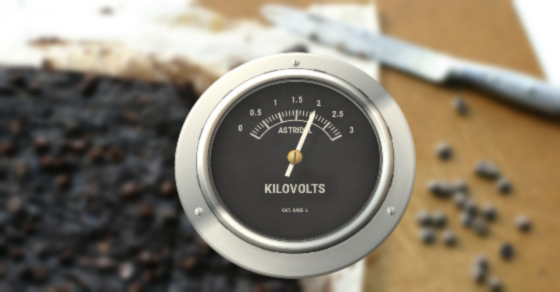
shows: 2 kV
